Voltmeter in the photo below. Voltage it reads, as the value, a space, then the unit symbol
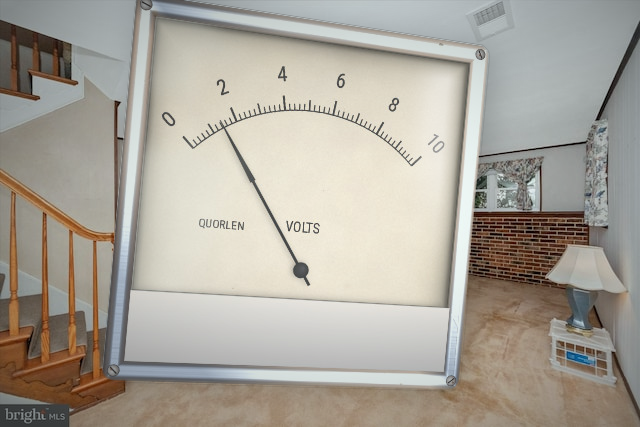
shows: 1.4 V
